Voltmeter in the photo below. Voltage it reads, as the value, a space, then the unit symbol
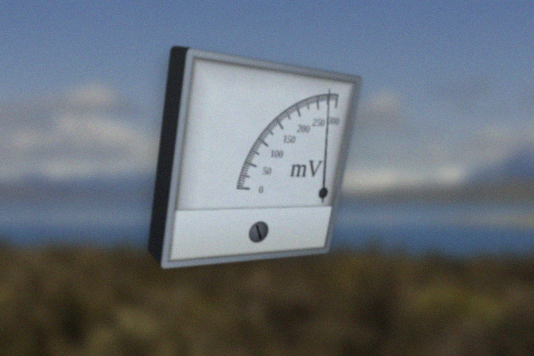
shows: 275 mV
